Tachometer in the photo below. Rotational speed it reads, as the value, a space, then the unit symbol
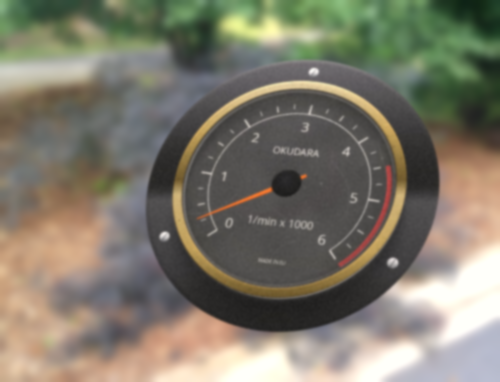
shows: 250 rpm
